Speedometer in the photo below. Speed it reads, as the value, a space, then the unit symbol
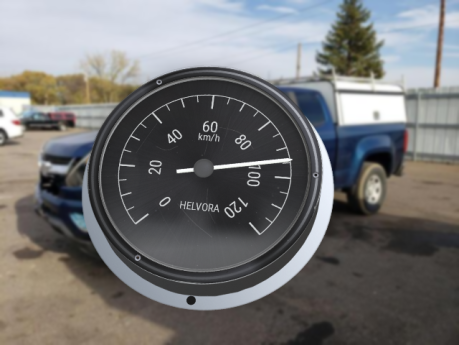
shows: 95 km/h
